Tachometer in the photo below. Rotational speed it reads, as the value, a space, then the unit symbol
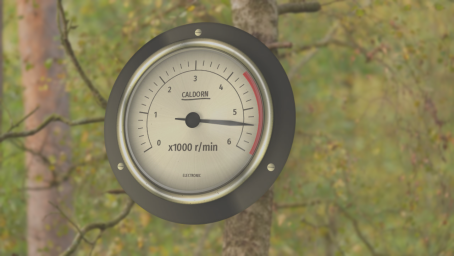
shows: 5400 rpm
